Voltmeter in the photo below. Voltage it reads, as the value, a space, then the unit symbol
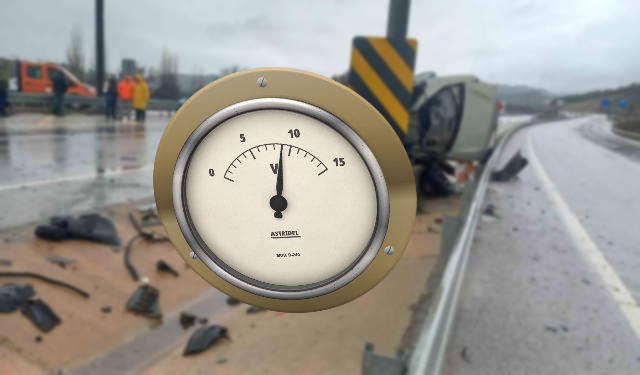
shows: 9 V
